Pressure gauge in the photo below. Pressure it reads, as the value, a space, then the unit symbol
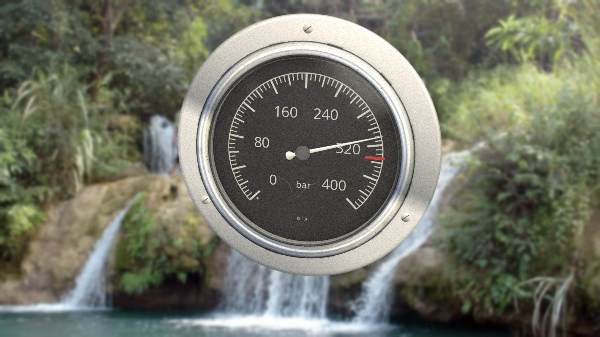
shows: 310 bar
